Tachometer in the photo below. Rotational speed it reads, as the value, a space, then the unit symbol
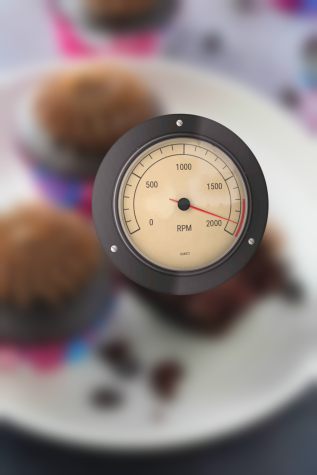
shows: 1900 rpm
